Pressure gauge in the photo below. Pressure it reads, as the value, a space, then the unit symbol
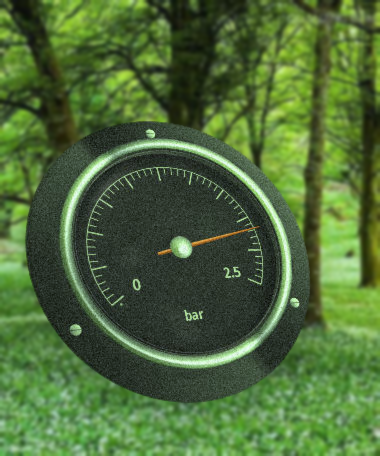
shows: 2.1 bar
